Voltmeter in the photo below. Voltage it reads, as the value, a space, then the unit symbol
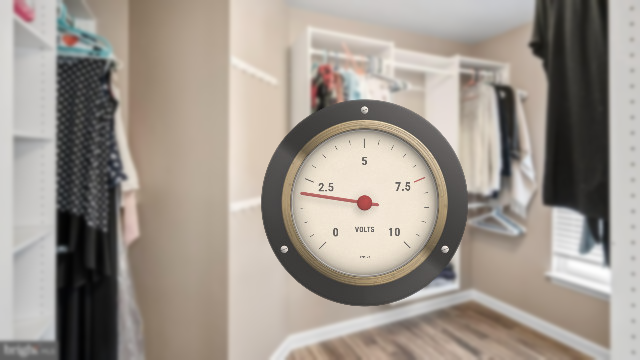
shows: 2 V
